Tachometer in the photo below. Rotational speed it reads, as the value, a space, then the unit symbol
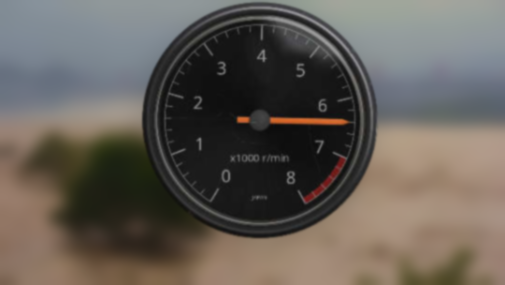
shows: 6400 rpm
